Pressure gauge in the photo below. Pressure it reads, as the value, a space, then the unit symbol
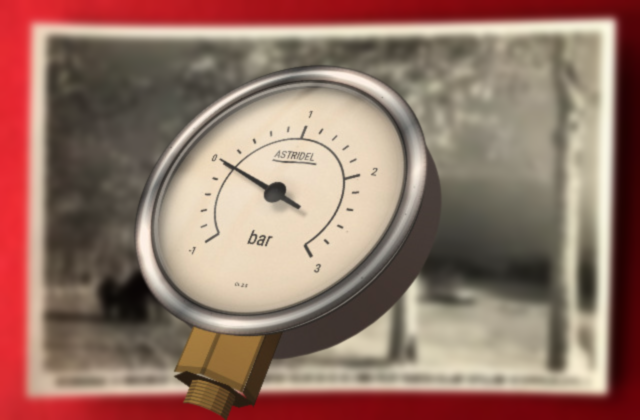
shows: 0 bar
